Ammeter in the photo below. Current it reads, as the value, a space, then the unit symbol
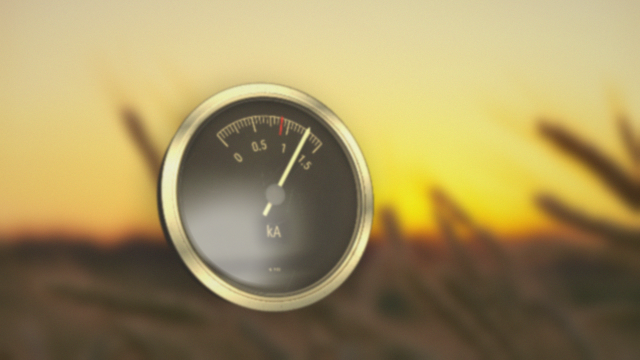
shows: 1.25 kA
